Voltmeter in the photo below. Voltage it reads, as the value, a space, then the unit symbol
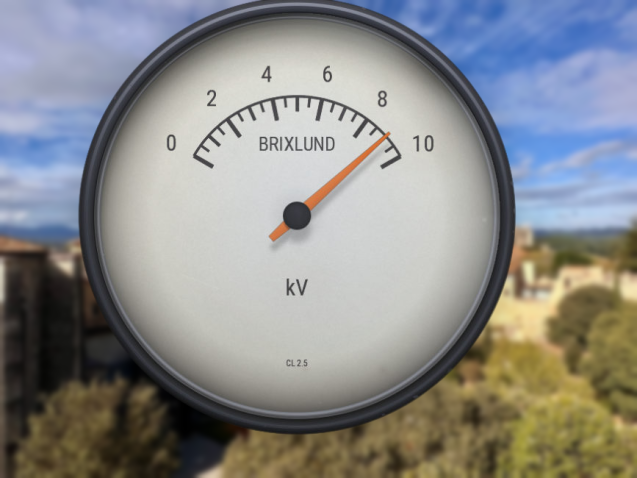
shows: 9 kV
